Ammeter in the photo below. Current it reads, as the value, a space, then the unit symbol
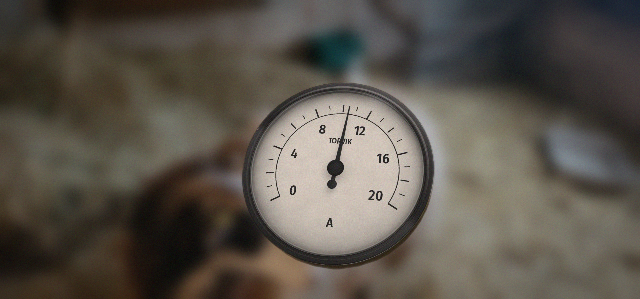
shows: 10.5 A
